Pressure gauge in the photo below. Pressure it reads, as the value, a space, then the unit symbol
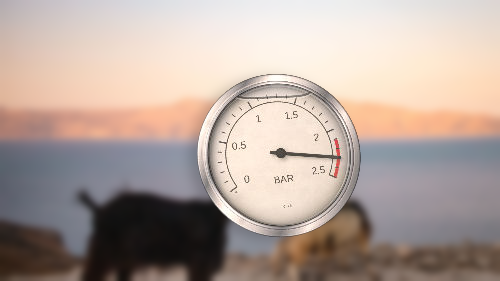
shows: 2.3 bar
